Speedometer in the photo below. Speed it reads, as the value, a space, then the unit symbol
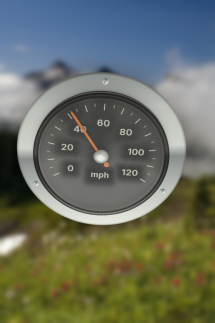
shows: 42.5 mph
